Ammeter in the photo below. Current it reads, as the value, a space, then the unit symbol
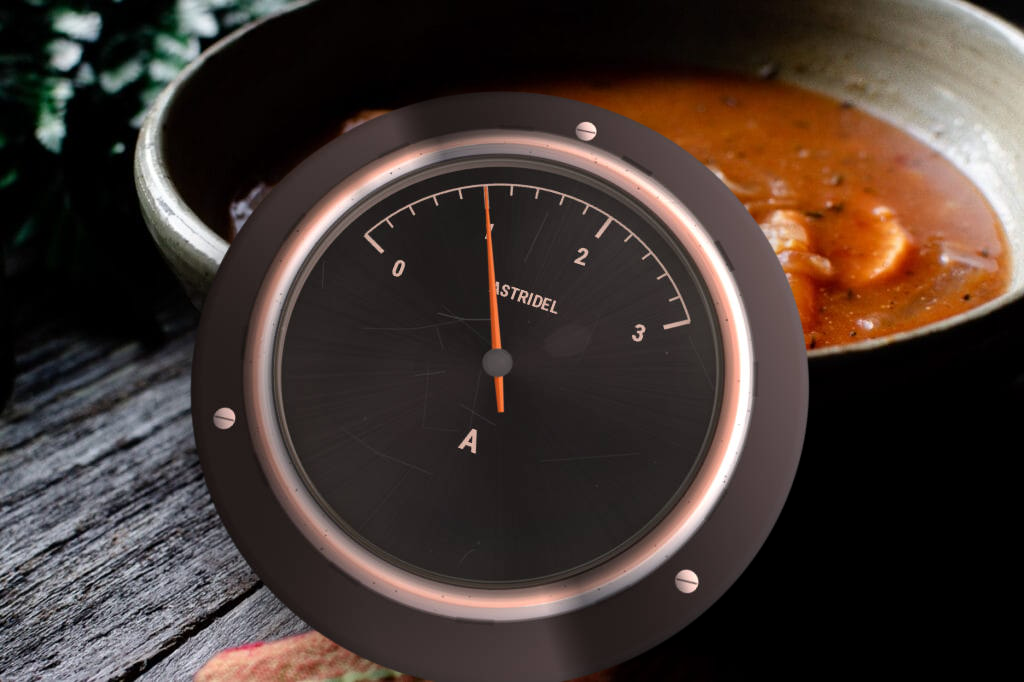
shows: 1 A
